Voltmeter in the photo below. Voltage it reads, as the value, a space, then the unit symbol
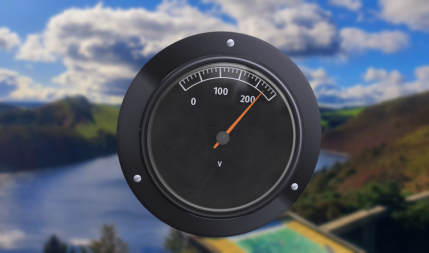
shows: 220 V
